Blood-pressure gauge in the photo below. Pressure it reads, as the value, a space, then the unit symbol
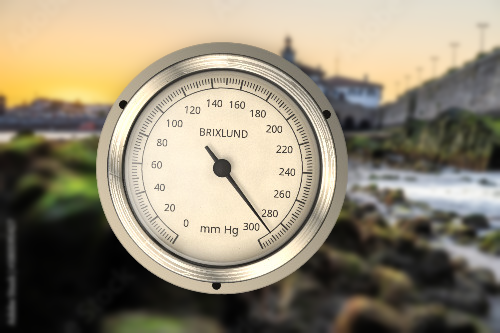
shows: 290 mmHg
